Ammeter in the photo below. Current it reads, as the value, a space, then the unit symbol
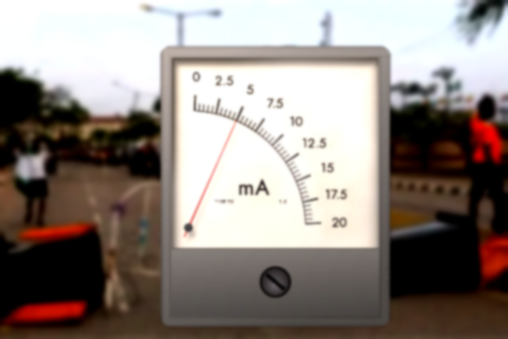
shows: 5 mA
